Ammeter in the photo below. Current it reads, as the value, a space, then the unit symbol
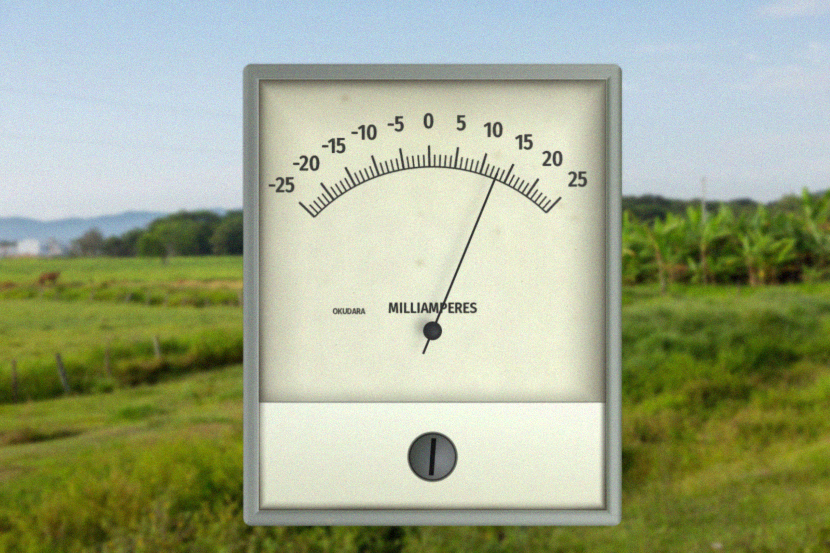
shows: 13 mA
